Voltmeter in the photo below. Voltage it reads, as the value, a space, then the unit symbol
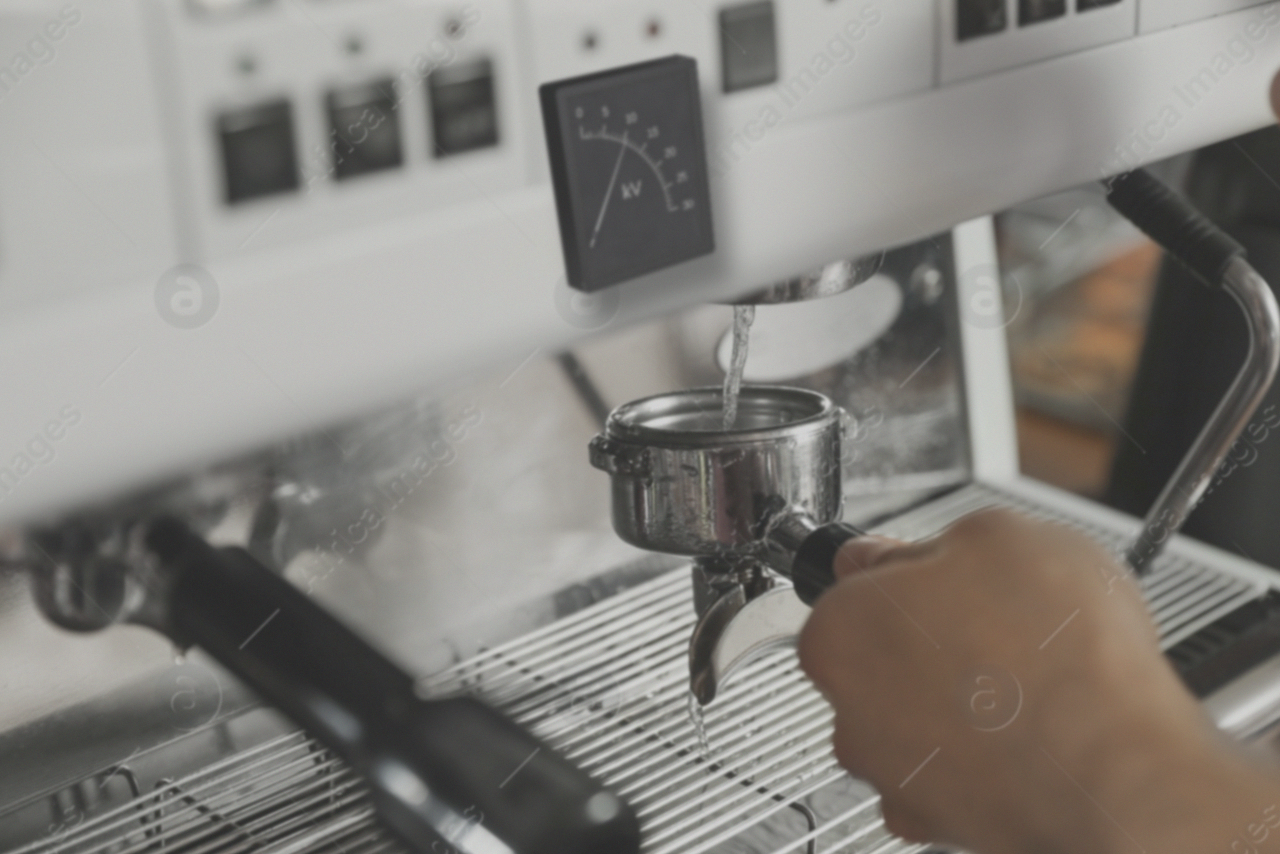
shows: 10 kV
